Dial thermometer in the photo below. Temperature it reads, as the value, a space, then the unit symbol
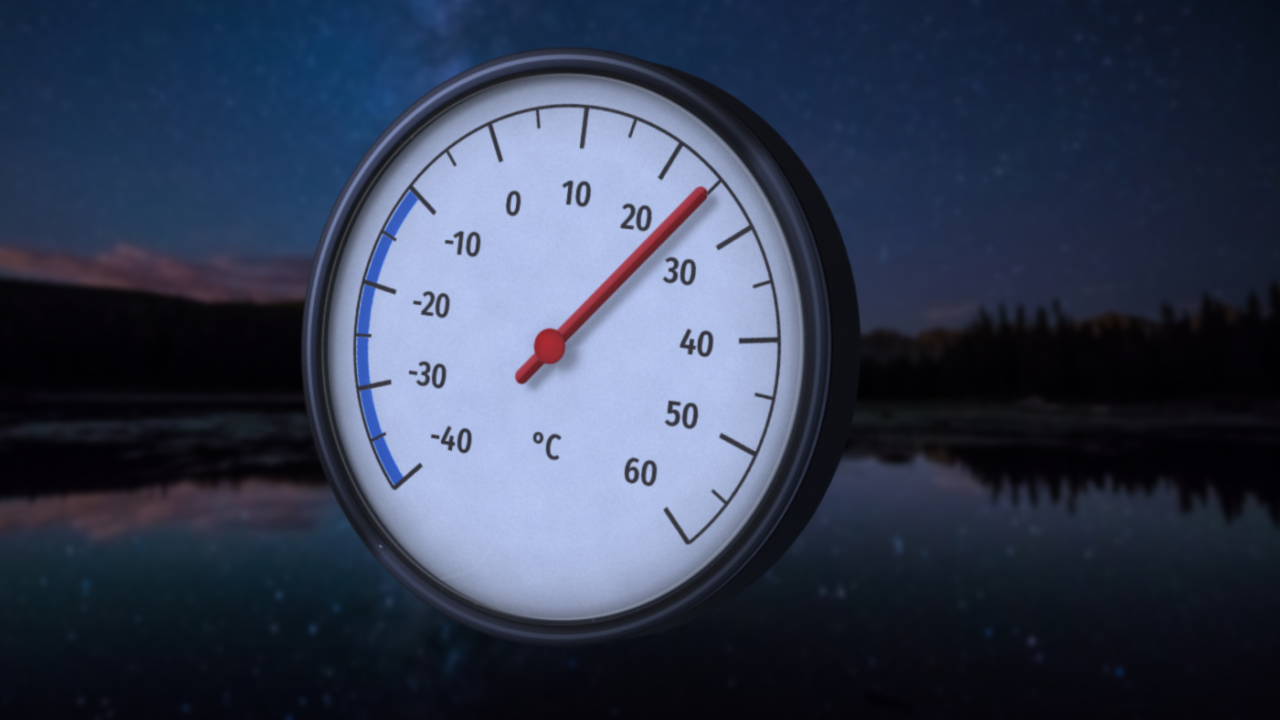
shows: 25 °C
